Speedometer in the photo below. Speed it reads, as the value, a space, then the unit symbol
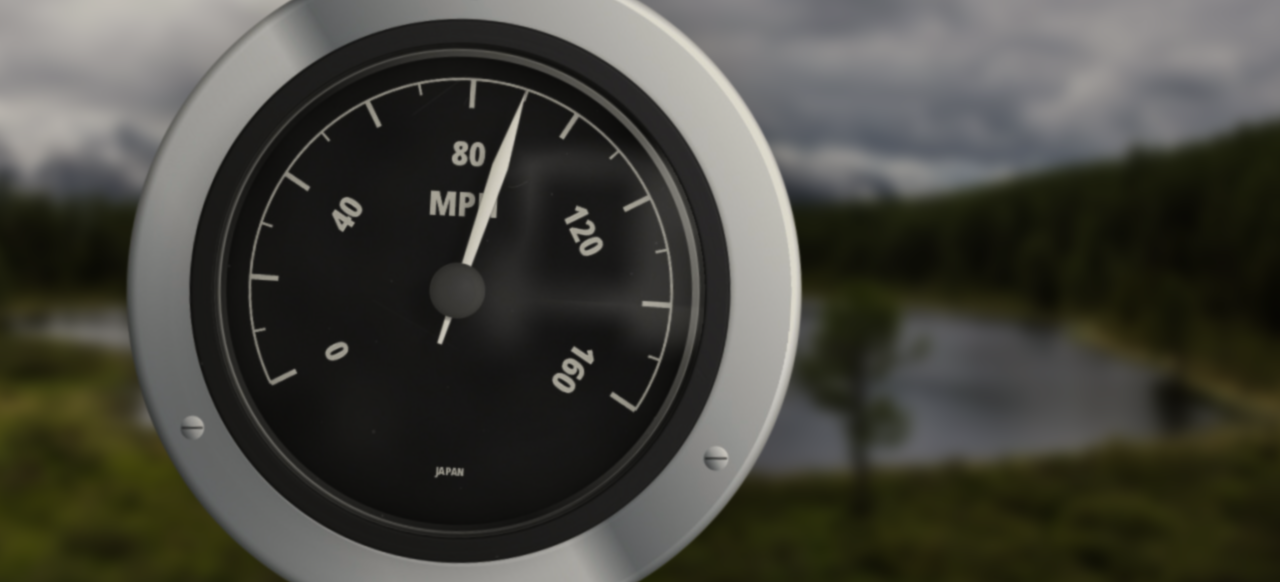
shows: 90 mph
